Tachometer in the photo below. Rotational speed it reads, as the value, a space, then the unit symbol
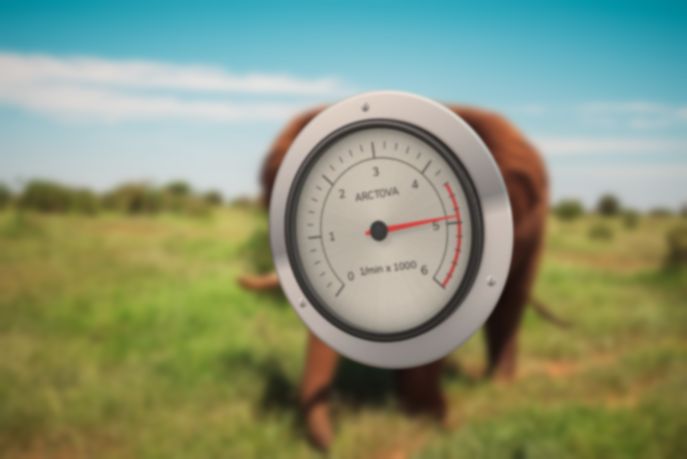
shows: 4900 rpm
